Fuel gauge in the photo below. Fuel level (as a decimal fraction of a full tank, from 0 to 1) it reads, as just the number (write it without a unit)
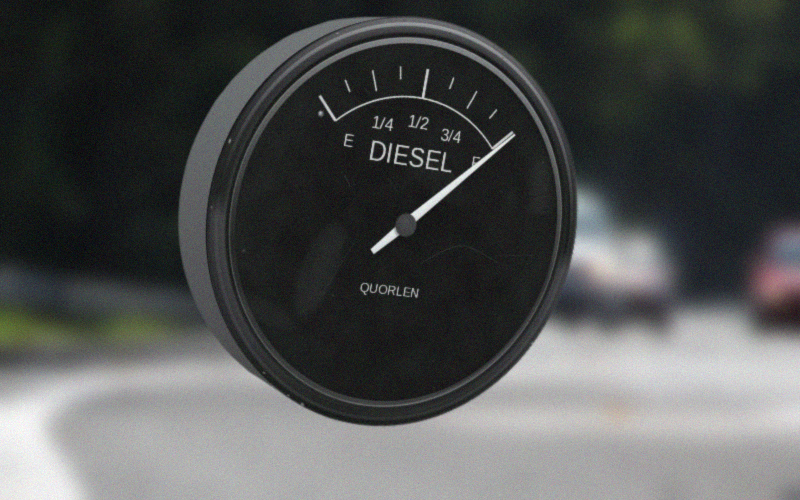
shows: 1
